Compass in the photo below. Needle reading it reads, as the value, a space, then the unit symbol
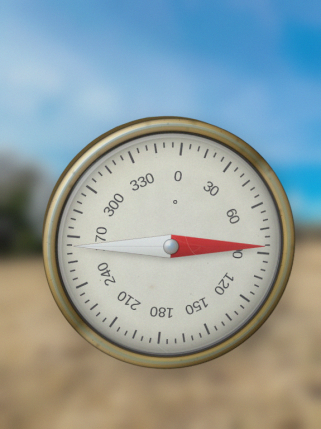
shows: 85 °
